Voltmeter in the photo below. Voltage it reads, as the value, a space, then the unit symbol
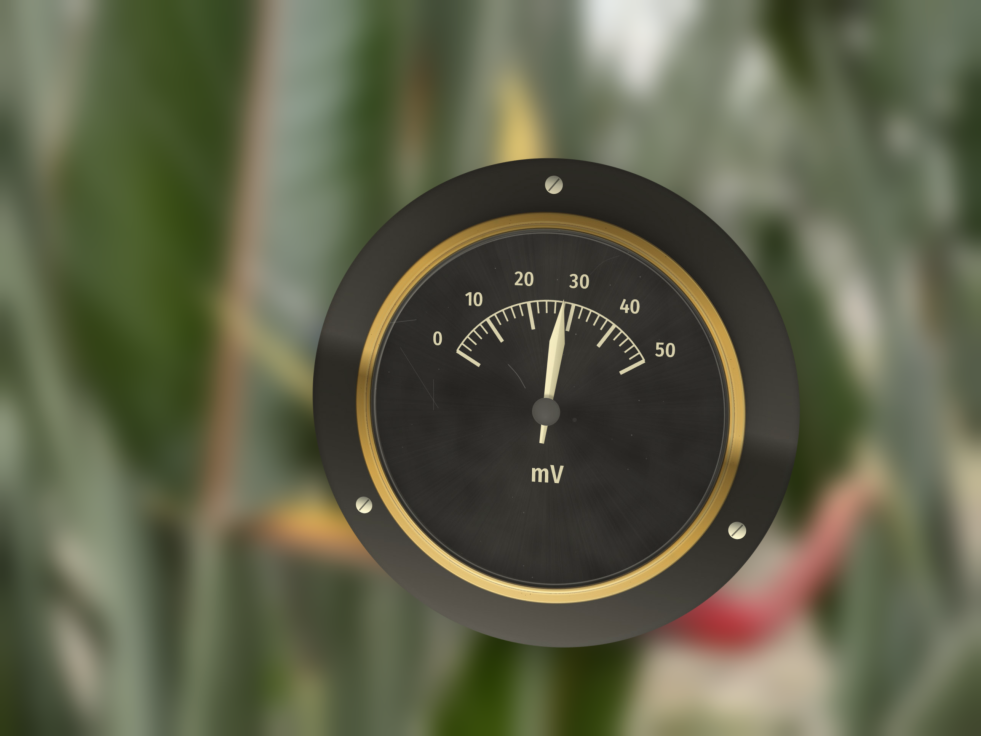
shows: 28 mV
